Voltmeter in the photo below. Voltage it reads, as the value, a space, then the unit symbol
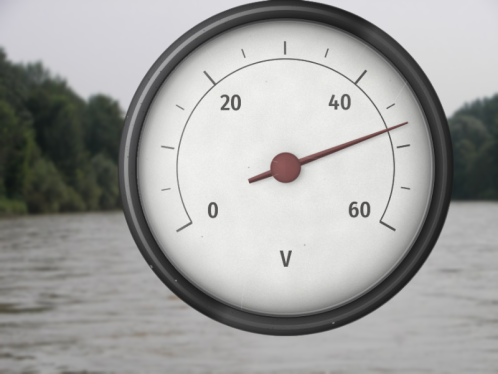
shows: 47.5 V
